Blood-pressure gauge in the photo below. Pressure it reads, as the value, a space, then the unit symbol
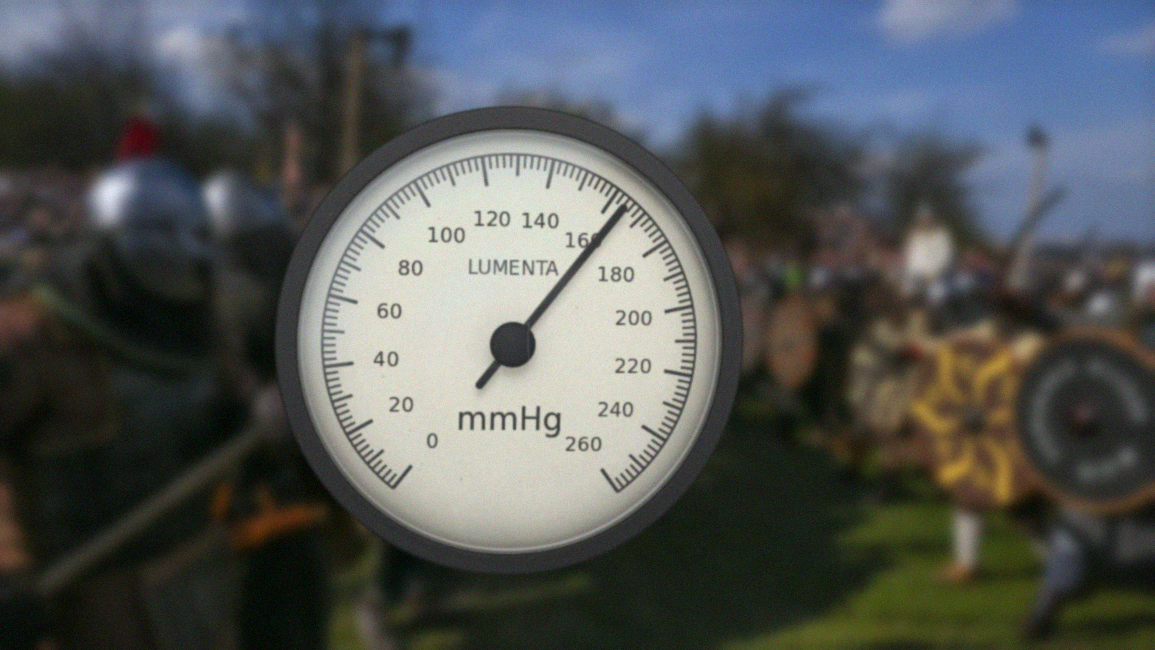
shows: 164 mmHg
